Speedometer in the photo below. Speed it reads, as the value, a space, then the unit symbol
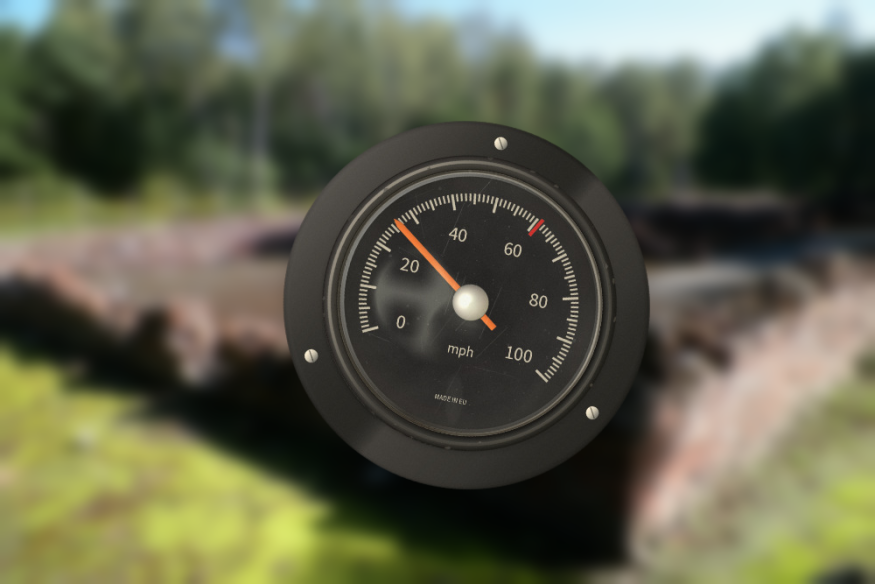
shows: 26 mph
